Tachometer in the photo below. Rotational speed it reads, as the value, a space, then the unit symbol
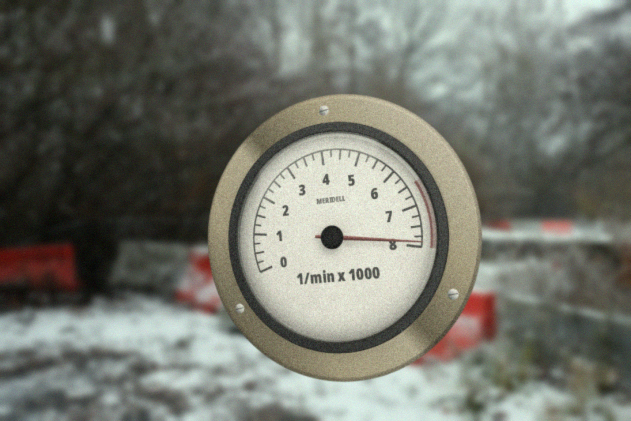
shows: 7875 rpm
